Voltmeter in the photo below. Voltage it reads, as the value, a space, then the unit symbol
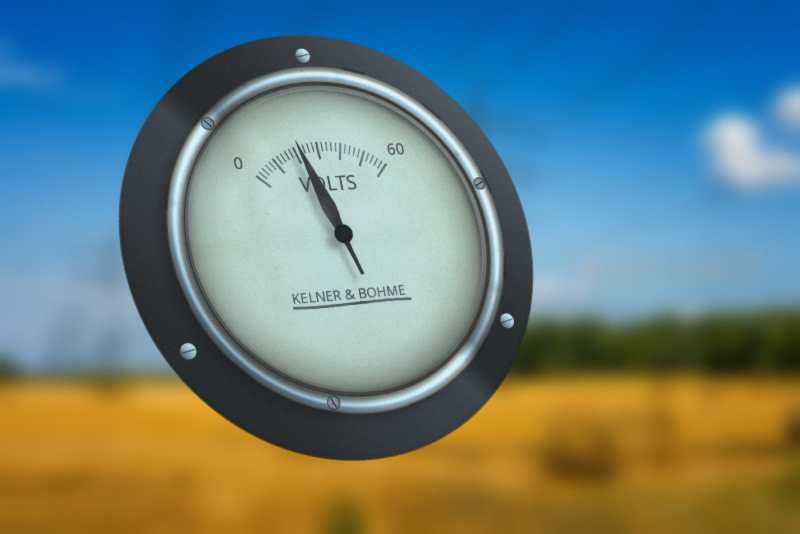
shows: 20 V
